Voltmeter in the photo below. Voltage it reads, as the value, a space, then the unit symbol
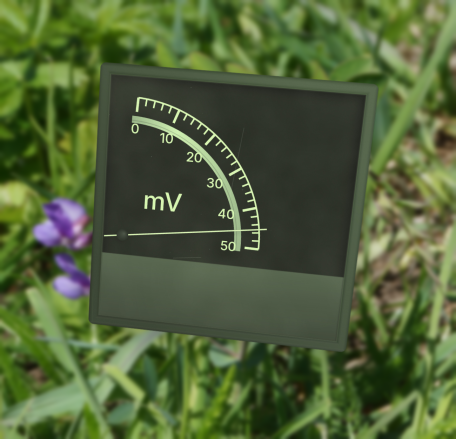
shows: 45 mV
